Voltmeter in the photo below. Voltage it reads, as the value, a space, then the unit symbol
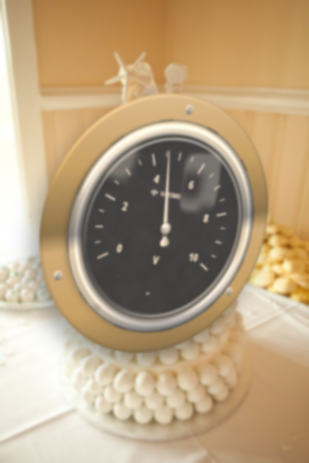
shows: 4.5 V
